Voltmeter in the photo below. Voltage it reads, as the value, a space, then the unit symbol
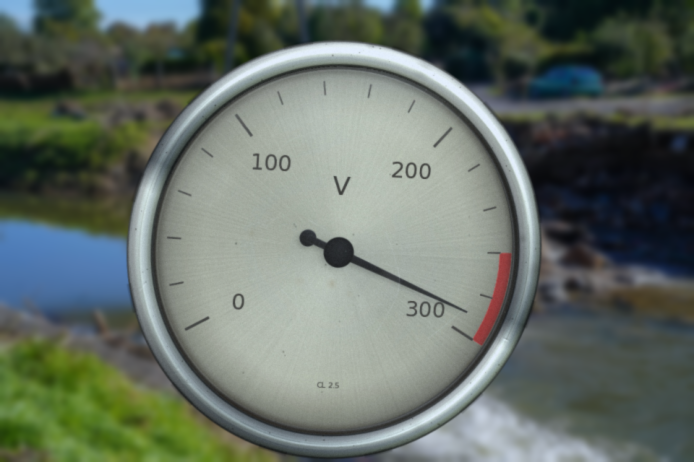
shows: 290 V
